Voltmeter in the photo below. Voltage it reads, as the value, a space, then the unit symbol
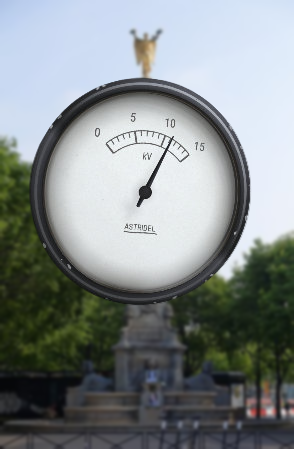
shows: 11 kV
